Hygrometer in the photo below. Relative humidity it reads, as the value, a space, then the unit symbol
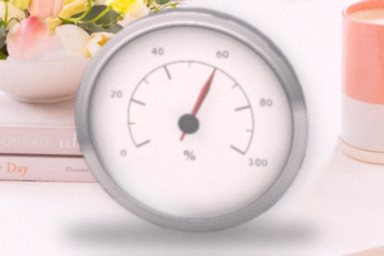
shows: 60 %
